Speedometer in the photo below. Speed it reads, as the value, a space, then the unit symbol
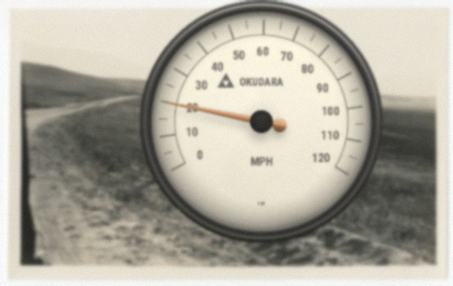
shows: 20 mph
